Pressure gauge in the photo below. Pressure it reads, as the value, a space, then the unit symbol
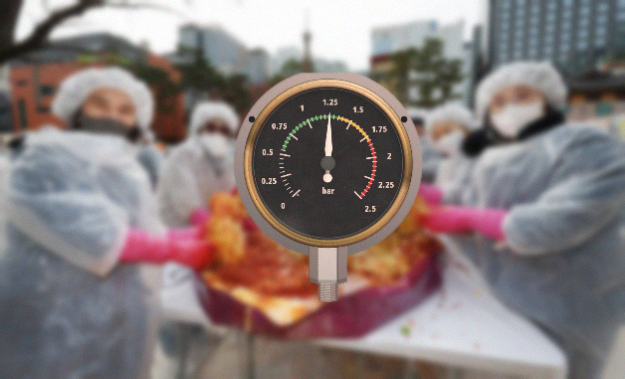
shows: 1.25 bar
